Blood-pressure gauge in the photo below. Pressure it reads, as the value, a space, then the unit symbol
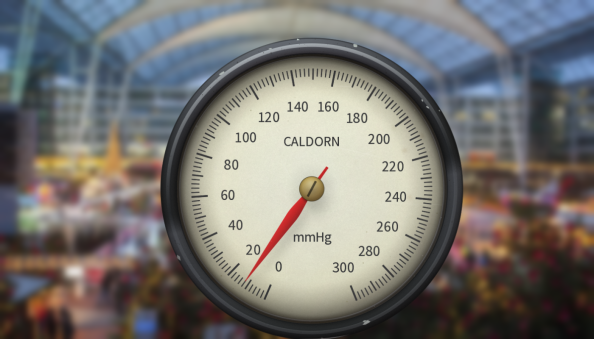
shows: 12 mmHg
